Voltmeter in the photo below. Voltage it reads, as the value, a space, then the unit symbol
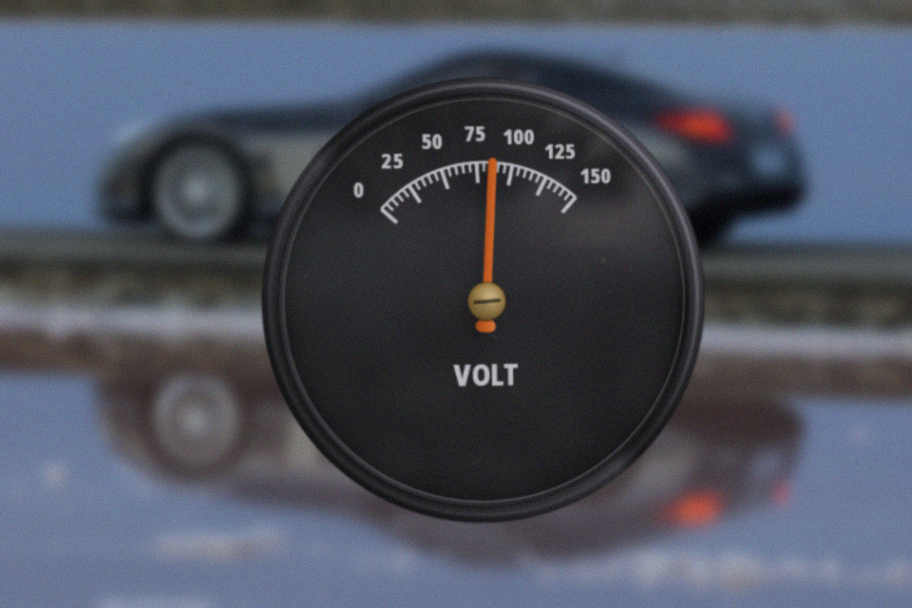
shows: 85 V
